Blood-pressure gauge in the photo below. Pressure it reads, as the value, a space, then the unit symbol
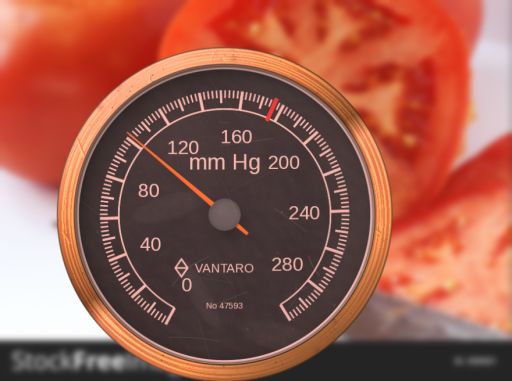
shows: 102 mmHg
